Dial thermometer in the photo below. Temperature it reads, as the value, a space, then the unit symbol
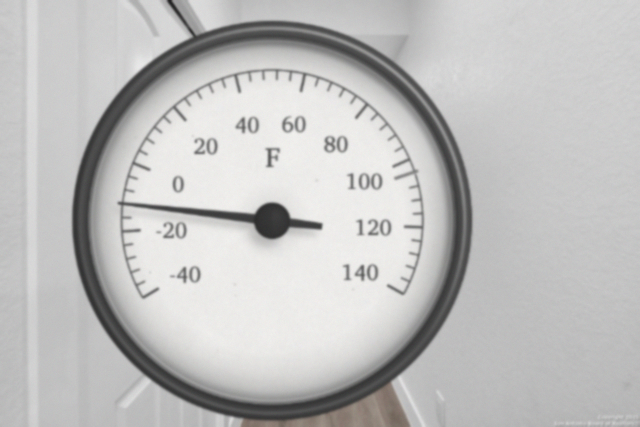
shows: -12 °F
